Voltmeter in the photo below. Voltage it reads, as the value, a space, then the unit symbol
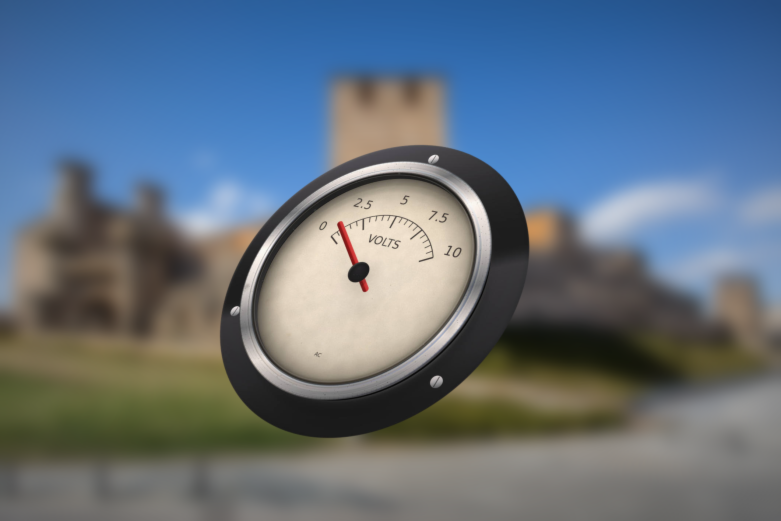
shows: 1 V
